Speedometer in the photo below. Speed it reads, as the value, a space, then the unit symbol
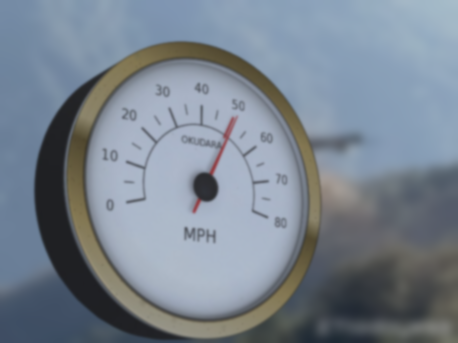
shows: 50 mph
